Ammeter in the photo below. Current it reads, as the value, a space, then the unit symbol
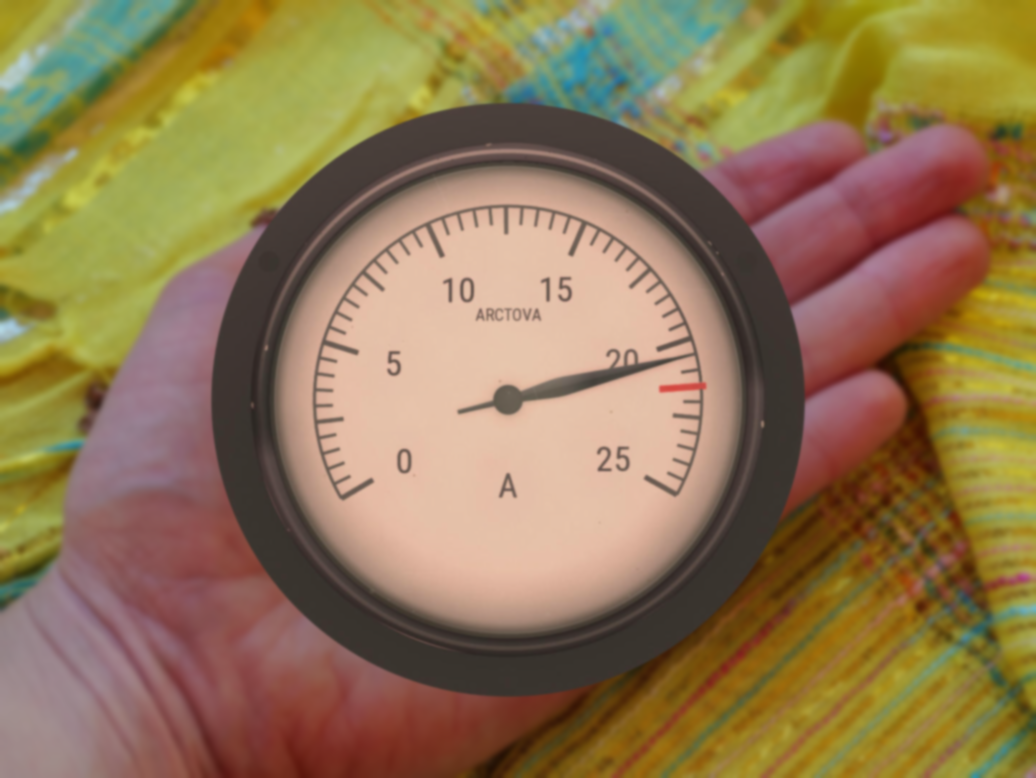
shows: 20.5 A
